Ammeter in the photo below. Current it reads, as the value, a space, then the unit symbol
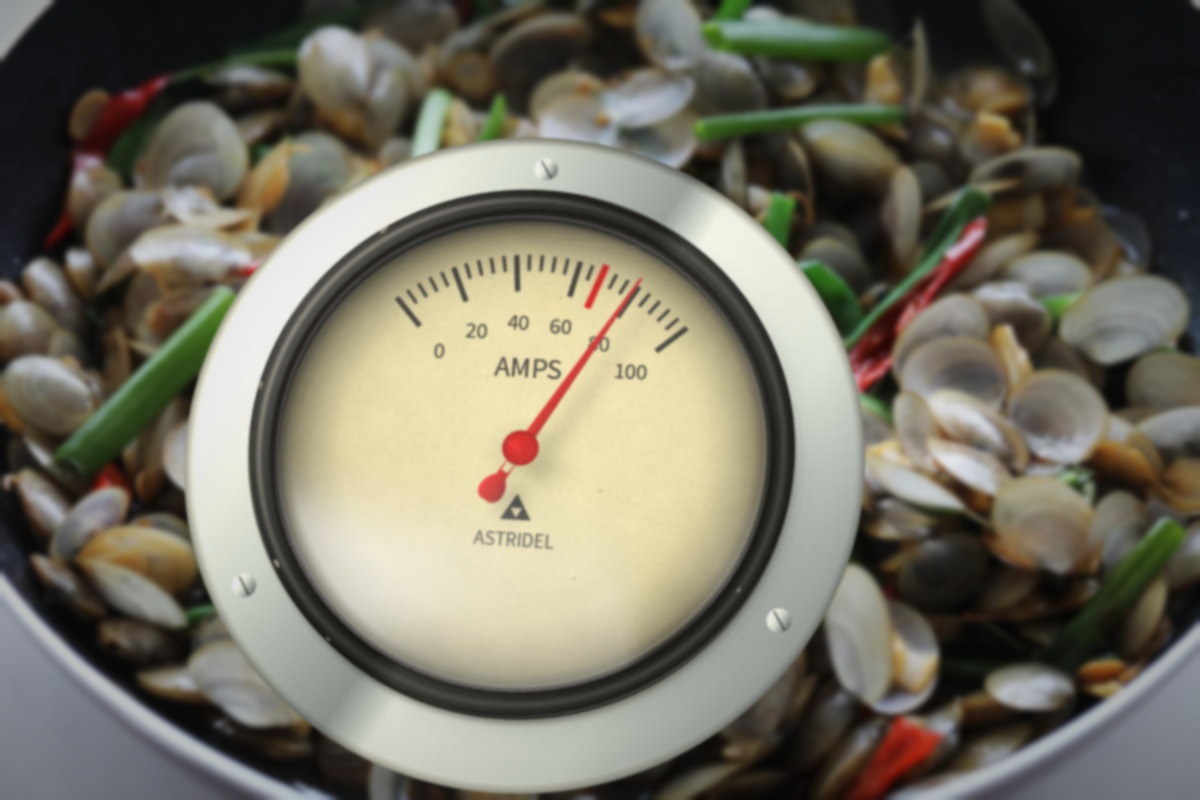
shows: 80 A
